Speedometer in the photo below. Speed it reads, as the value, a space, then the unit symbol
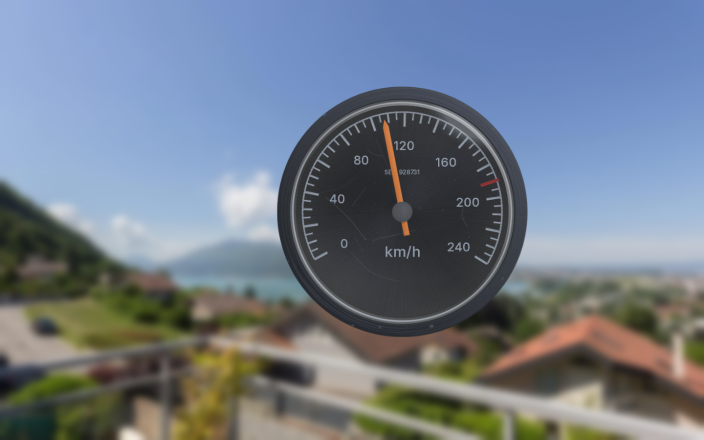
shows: 107.5 km/h
